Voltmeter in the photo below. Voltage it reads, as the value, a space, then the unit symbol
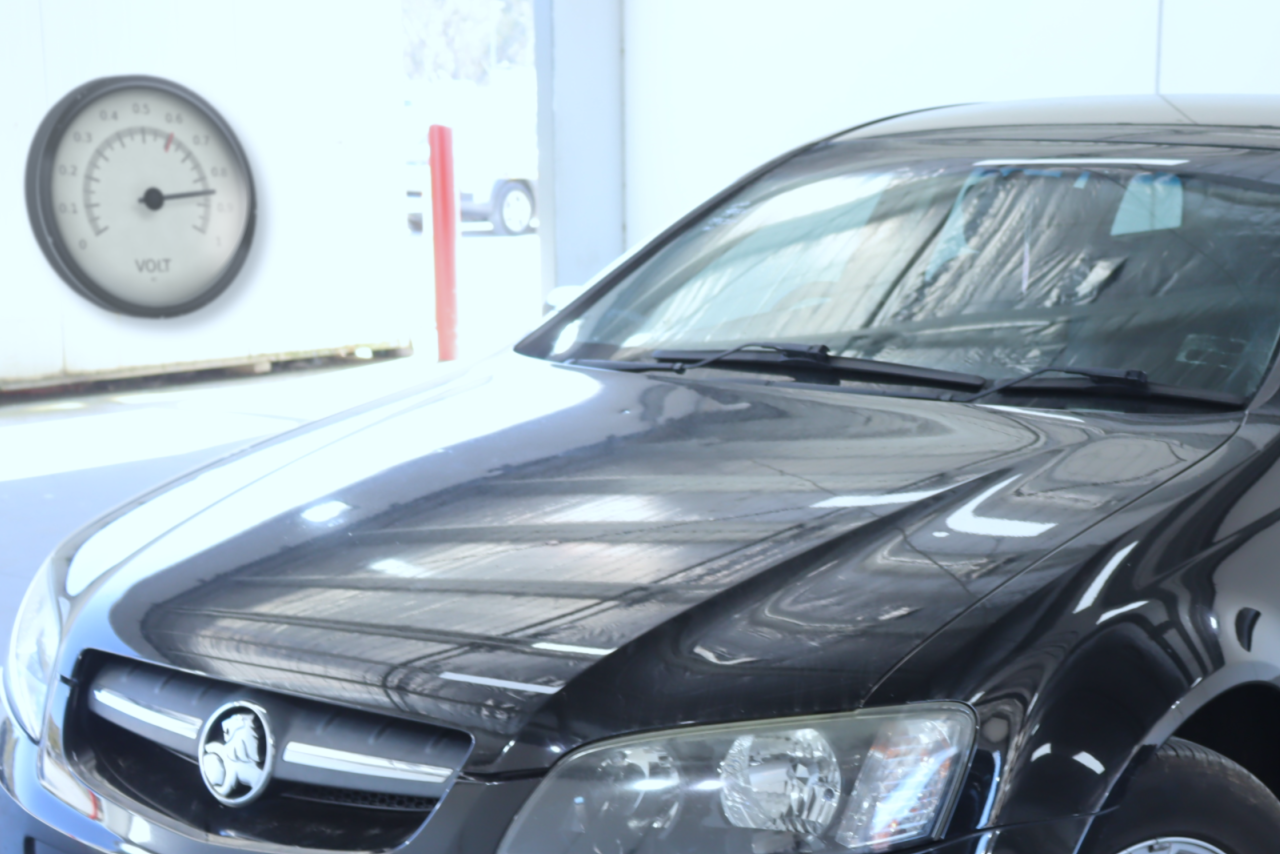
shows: 0.85 V
